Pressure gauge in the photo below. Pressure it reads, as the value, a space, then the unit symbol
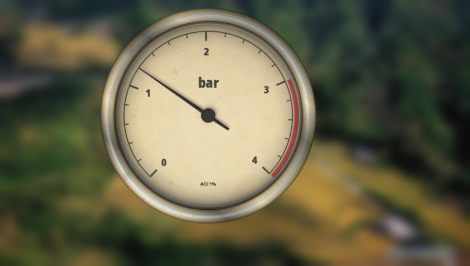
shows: 1.2 bar
